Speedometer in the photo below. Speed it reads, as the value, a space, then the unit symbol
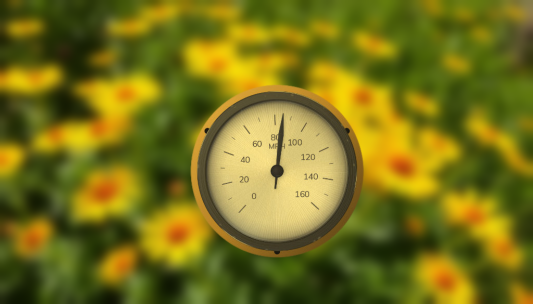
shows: 85 mph
